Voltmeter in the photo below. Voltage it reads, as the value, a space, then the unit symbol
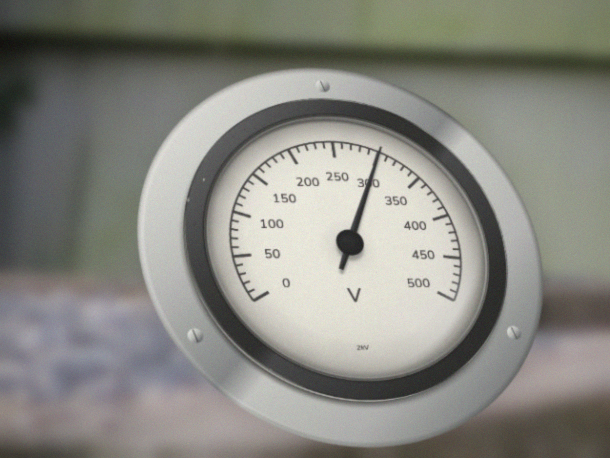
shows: 300 V
